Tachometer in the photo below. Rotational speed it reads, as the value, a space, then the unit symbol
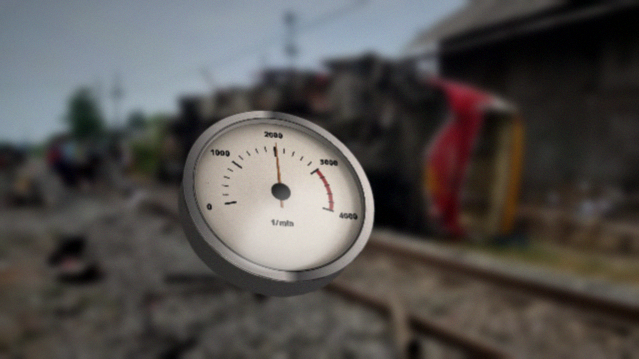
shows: 2000 rpm
